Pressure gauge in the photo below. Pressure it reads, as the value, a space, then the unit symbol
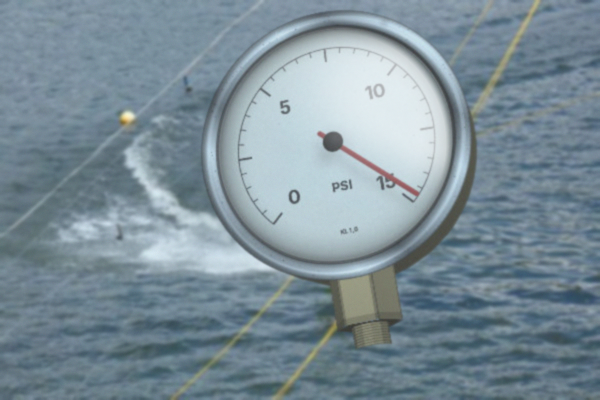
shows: 14.75 psi
